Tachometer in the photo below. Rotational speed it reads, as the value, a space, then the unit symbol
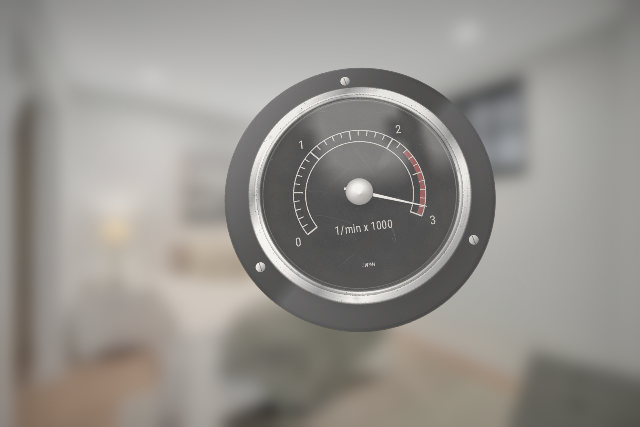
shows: 2900 rpm
